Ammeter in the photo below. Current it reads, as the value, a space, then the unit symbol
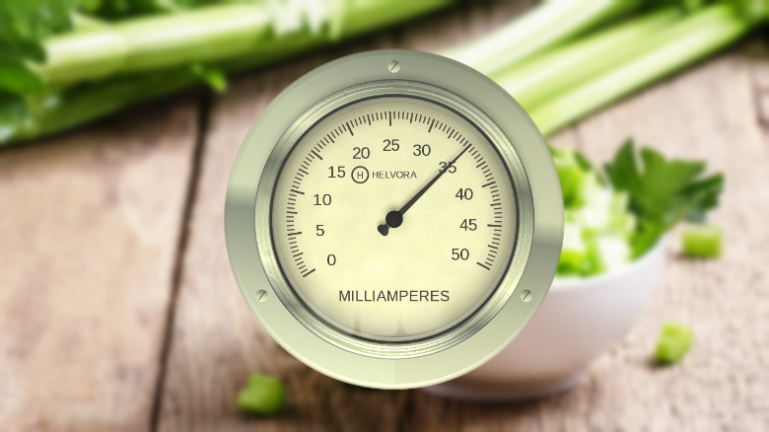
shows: 35 mA
